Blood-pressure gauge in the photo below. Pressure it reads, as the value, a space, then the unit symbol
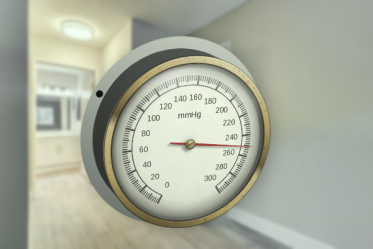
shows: 250 mmHg
